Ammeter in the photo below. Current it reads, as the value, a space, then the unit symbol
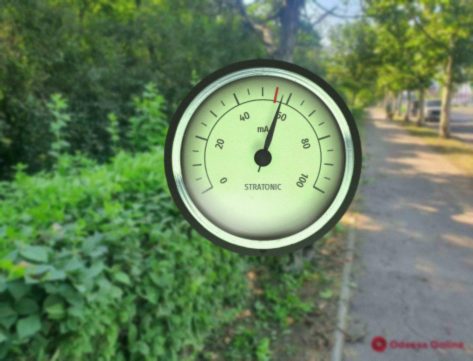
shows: 57.5 mA
